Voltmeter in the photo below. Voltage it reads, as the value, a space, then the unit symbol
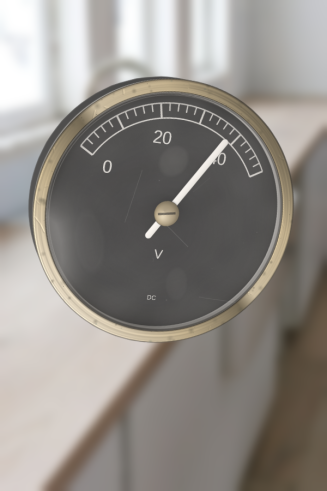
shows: 38 V
